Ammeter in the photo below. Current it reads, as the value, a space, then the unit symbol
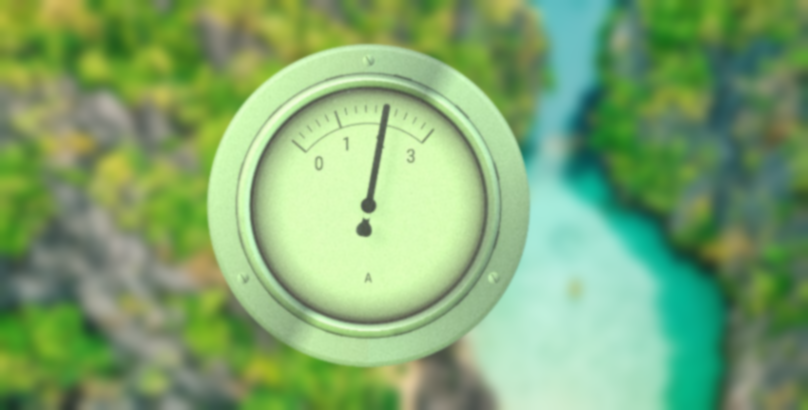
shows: 2 A
